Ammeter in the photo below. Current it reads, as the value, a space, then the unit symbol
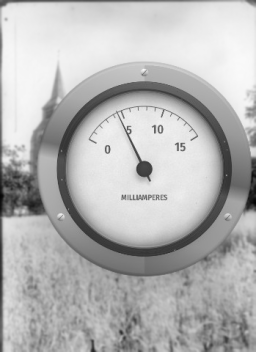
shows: 4.5 mA
